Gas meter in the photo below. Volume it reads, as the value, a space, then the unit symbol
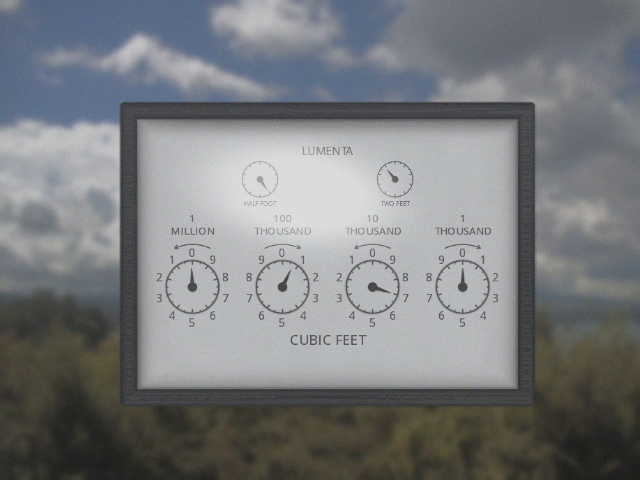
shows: 7000 ft³
